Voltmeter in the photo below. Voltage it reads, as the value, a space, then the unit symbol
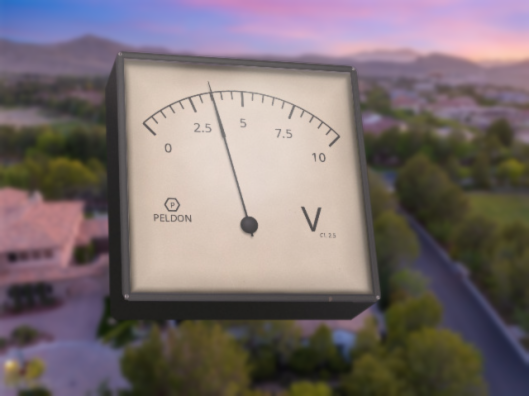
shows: 3.5 V
